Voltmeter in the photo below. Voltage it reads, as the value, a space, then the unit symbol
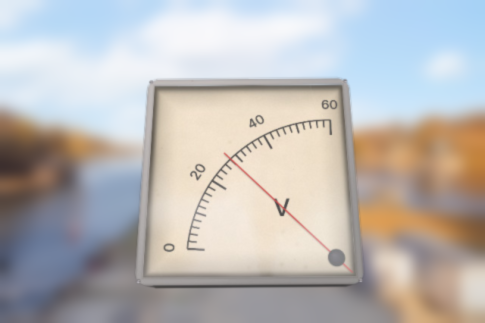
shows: 28 V
